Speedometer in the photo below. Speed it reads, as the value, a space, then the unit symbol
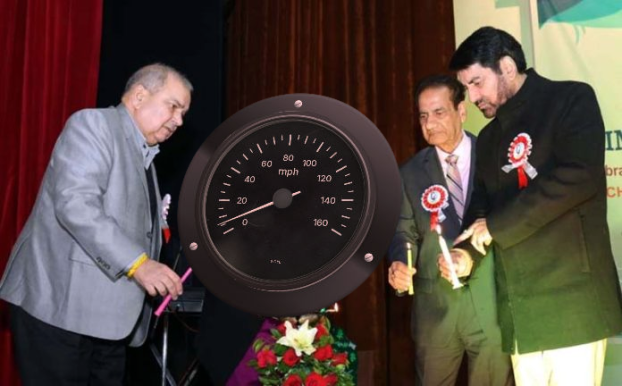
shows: 5 mph
